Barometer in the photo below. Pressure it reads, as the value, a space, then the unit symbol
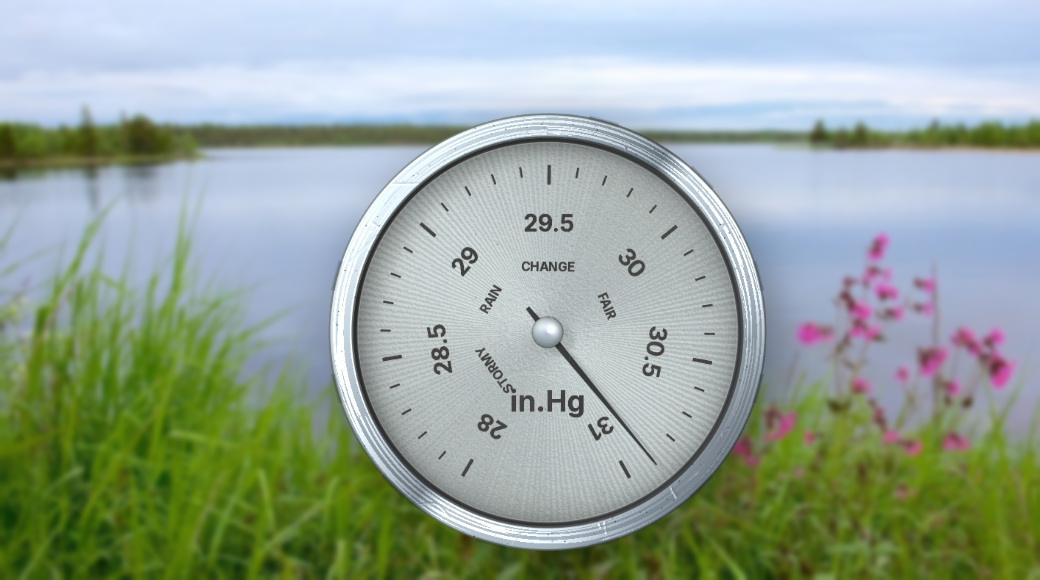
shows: 30.9 inHg
